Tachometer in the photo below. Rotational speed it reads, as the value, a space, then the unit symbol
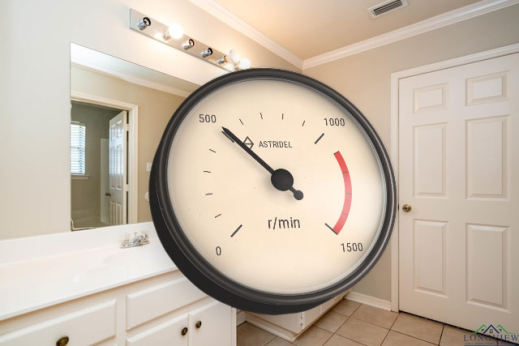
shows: 500 rpm
